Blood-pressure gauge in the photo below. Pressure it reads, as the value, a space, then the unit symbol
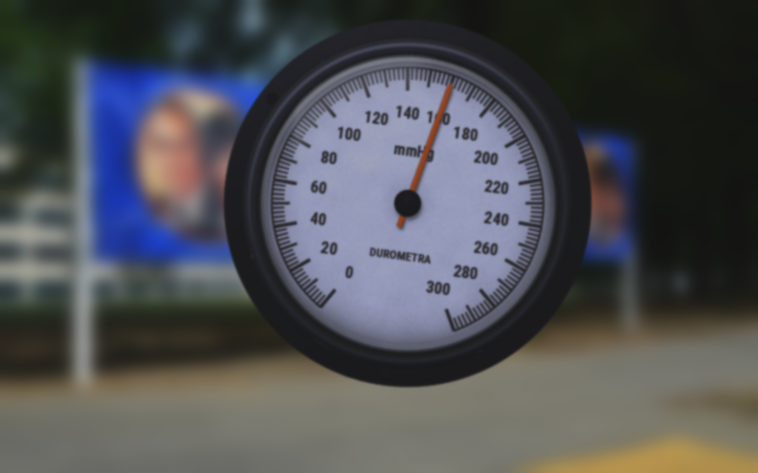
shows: 160 mmHg
